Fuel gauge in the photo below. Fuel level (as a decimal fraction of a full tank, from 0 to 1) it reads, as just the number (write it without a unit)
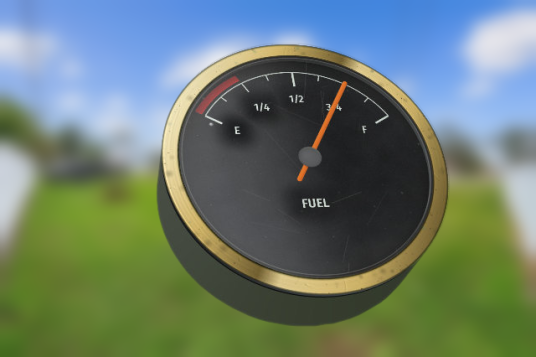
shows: 0.75
